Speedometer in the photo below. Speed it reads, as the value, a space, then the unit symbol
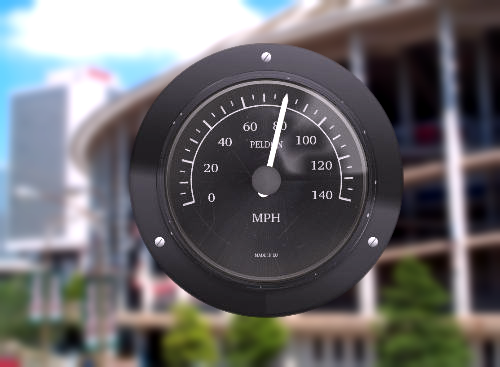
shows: 80 mph
